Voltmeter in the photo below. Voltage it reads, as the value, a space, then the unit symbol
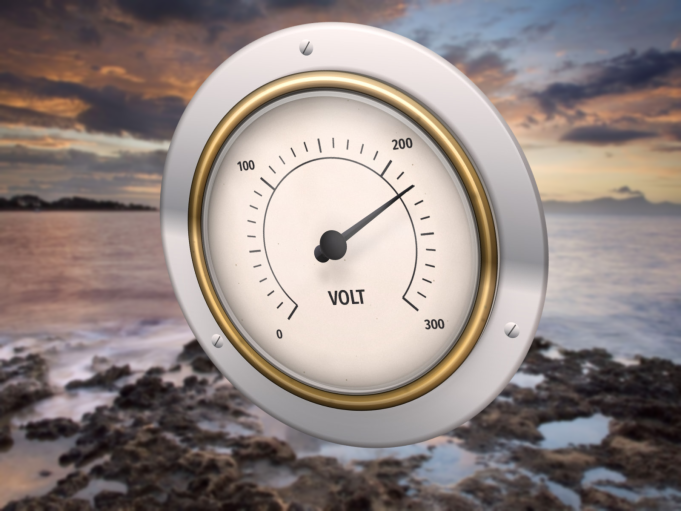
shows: 220 V
